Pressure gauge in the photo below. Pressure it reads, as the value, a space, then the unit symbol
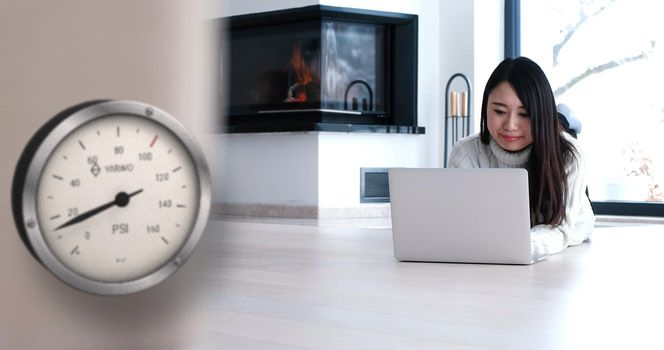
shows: 15 psi
